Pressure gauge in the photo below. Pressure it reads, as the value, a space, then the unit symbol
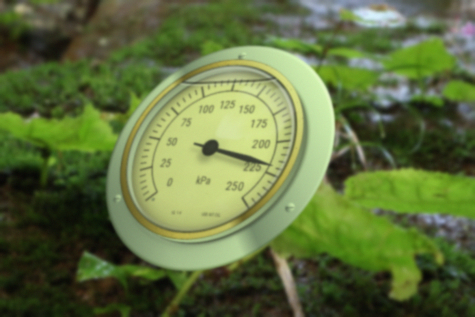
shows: 220 kPa
